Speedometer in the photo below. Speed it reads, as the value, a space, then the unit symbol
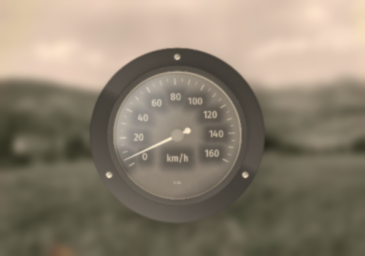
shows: 5 km/h
